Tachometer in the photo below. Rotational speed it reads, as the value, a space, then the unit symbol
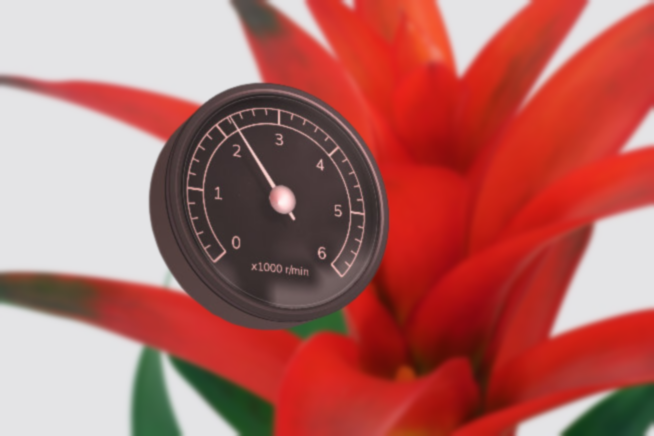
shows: 2200 rpm
